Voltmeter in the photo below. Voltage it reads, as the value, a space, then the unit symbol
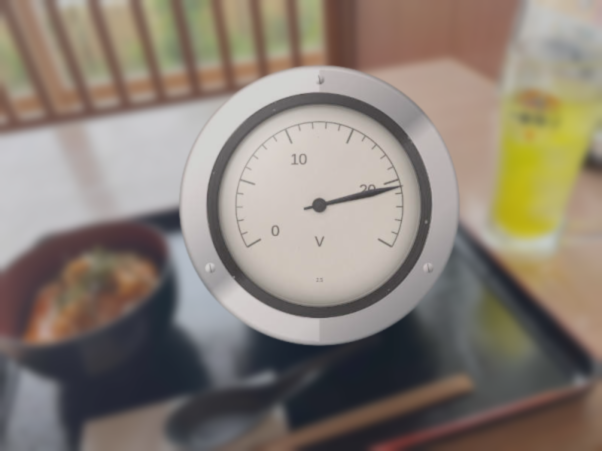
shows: 20.5 V
